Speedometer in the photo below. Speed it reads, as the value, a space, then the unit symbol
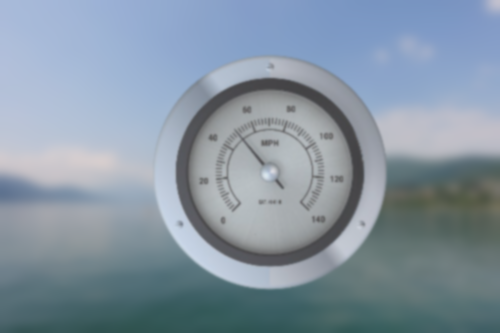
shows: 50 mph
